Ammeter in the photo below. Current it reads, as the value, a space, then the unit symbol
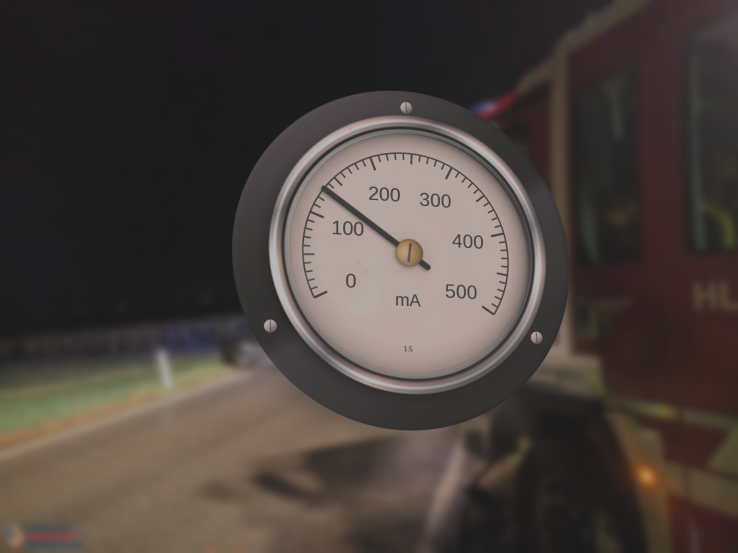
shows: 130 mA
